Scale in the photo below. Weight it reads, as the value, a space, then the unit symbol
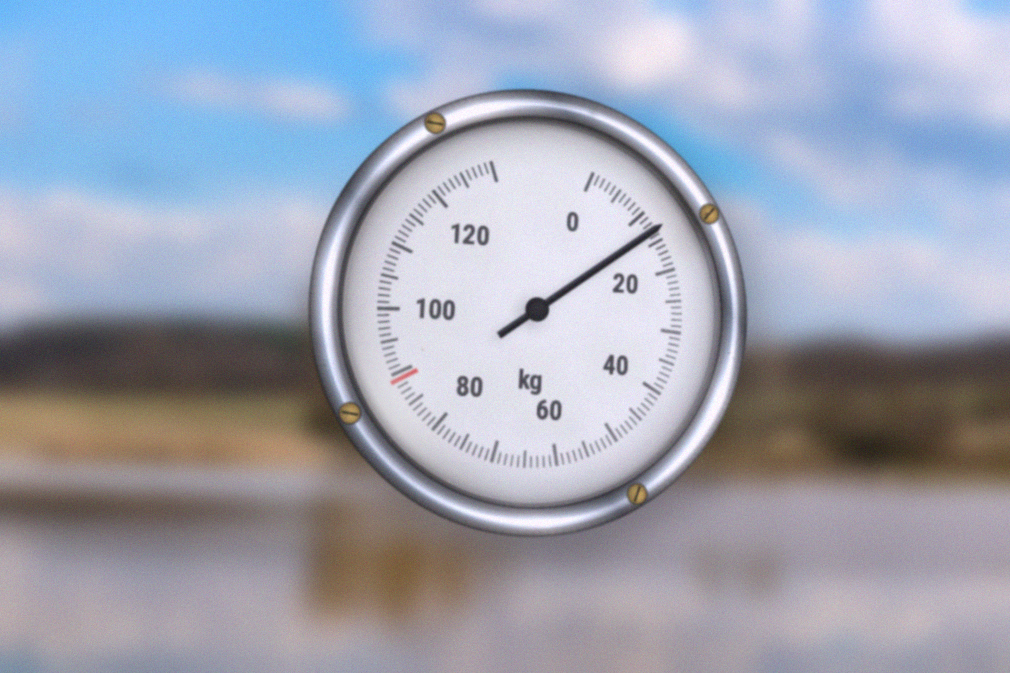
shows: 13 kg
